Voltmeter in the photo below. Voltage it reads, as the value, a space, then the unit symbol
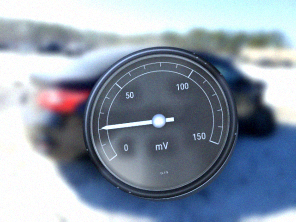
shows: 20 mV
